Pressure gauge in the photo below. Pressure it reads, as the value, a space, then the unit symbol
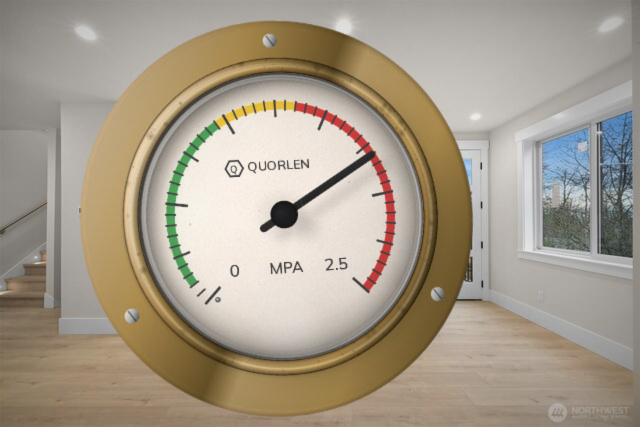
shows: 1.8 MPa
